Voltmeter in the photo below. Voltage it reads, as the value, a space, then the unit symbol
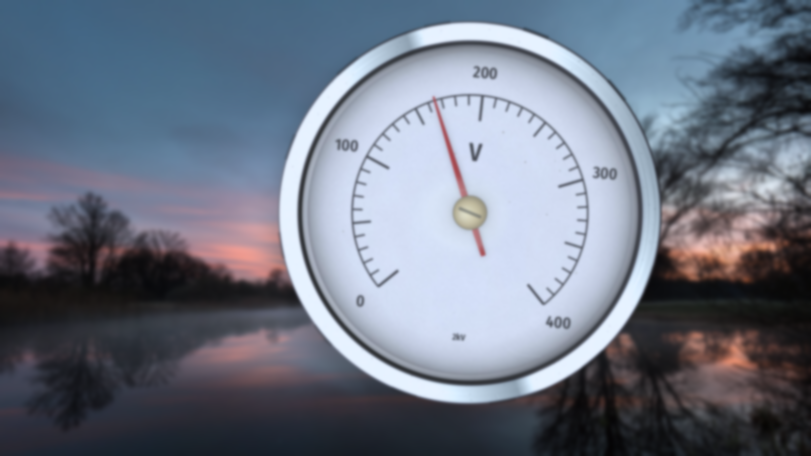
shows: 165 V
